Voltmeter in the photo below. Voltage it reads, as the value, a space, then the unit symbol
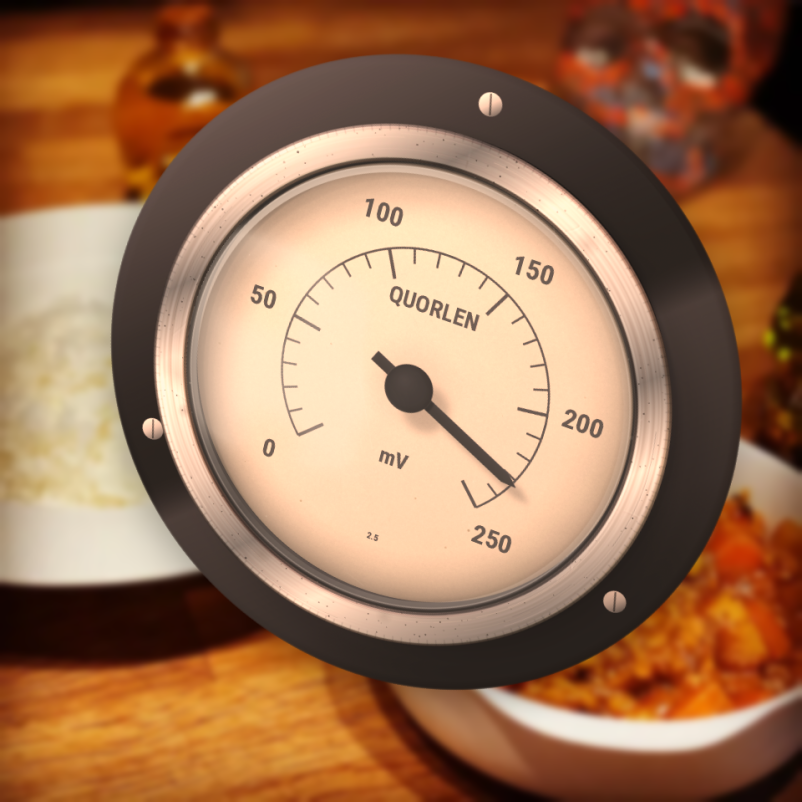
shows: 230 mV
